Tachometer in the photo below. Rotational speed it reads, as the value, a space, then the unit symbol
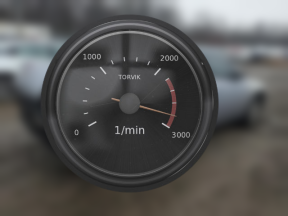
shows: 2800 rpm
